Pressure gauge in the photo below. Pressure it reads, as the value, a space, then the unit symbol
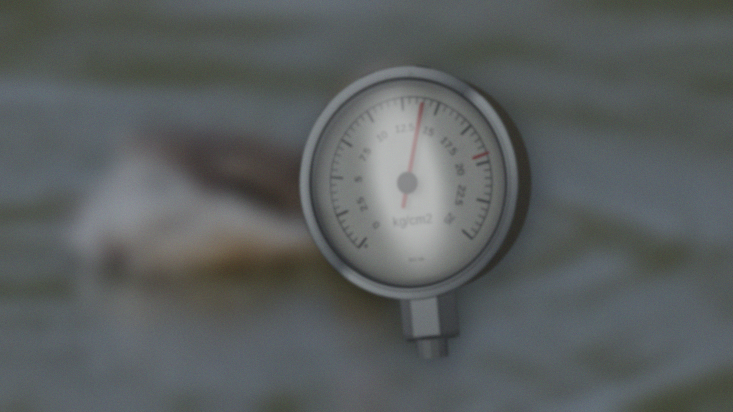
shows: 14 kg/cm²
